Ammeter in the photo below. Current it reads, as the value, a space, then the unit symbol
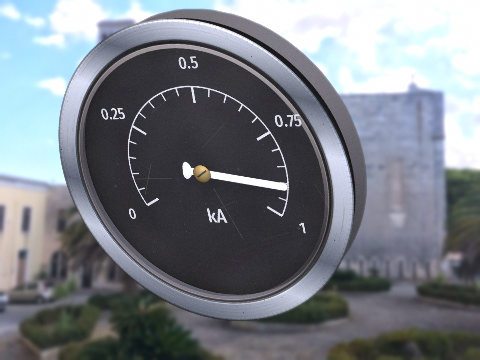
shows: 0.9 kA
